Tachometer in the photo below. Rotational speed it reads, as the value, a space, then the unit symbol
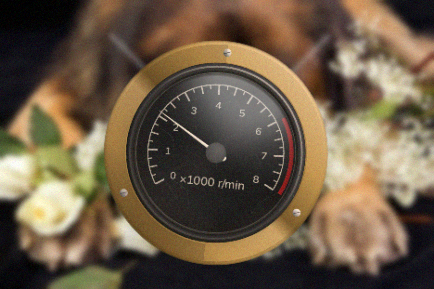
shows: 2125 rpm
